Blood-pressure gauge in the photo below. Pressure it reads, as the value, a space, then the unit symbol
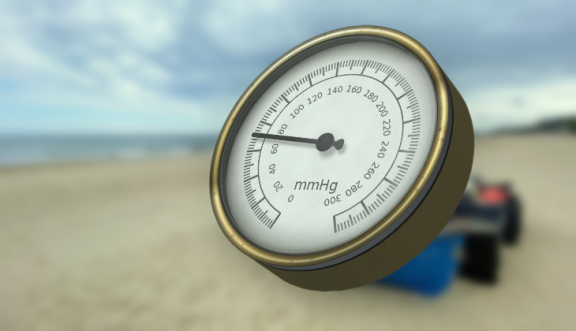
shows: 70 mmHg
